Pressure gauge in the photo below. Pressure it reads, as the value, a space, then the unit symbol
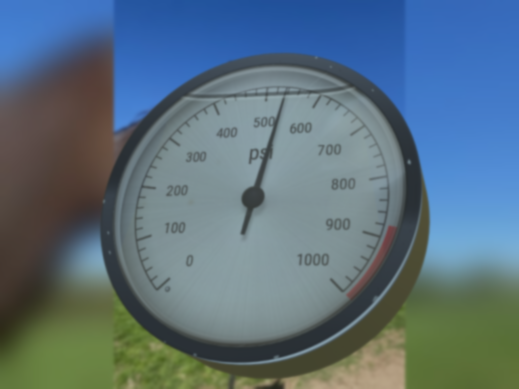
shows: 540 psi
